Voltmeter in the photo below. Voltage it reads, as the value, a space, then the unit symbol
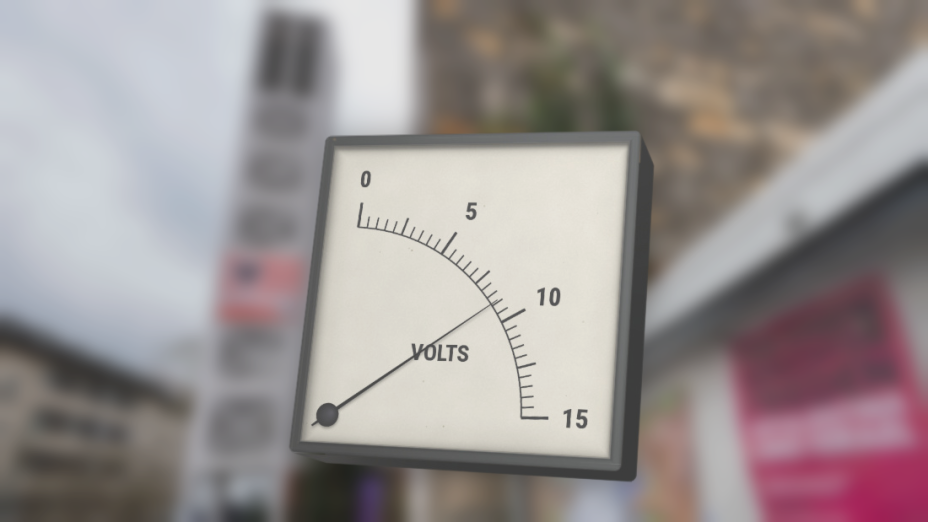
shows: 9 V
